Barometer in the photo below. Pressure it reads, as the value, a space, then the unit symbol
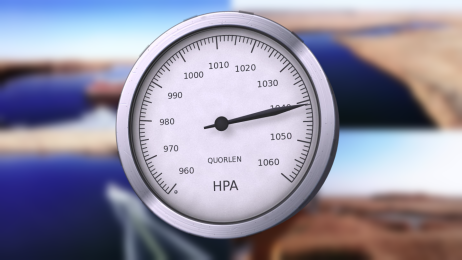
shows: 1041 hPa
